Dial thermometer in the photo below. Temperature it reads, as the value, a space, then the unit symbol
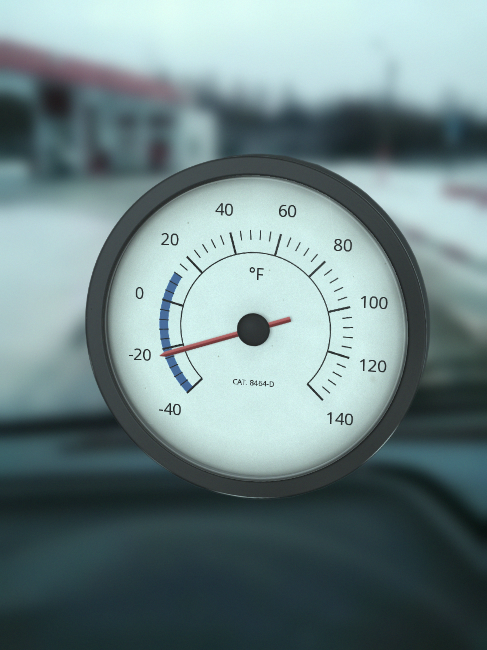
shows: -22 °F
